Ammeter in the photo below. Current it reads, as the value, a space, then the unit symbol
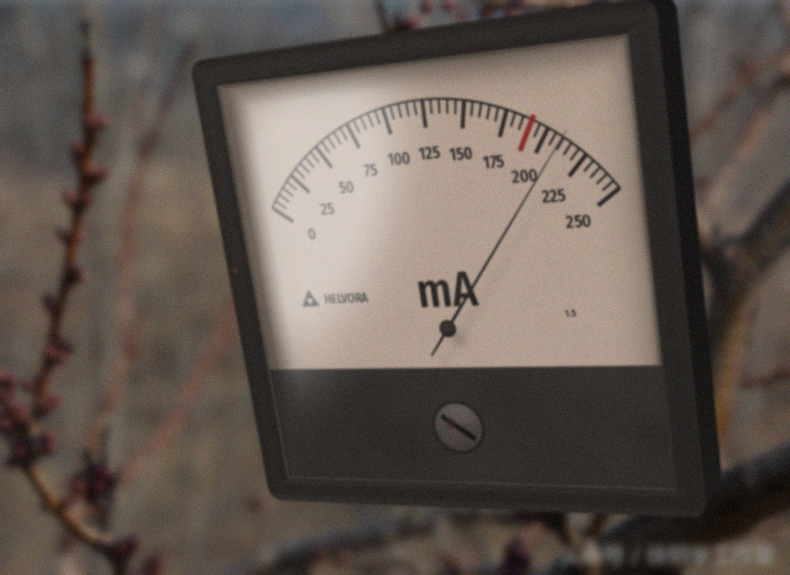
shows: 210 mA
